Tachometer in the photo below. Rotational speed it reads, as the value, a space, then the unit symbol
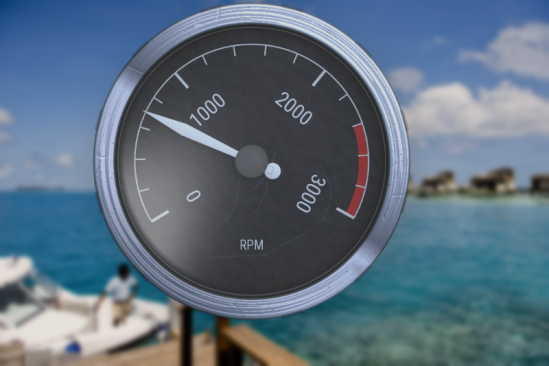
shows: 700 rpm
